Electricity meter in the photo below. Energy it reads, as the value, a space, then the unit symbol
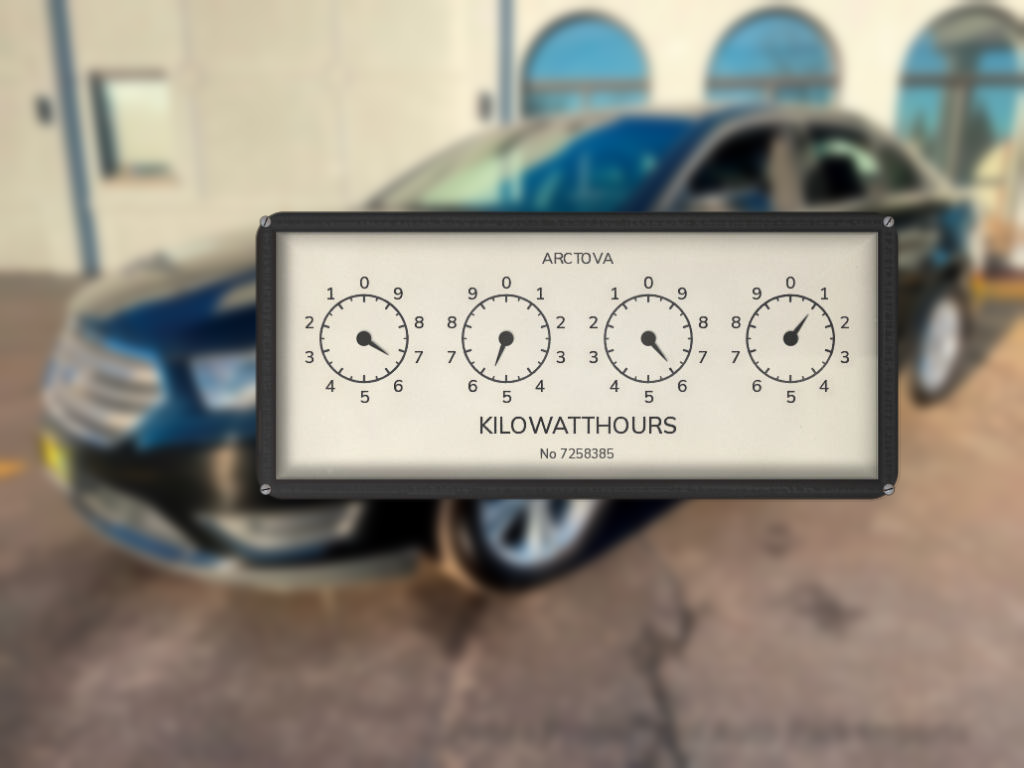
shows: 6561 kWh
